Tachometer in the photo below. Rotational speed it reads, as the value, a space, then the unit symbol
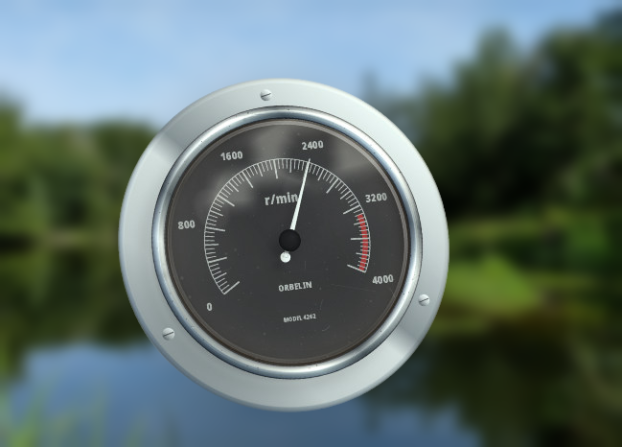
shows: 2400 rpm
